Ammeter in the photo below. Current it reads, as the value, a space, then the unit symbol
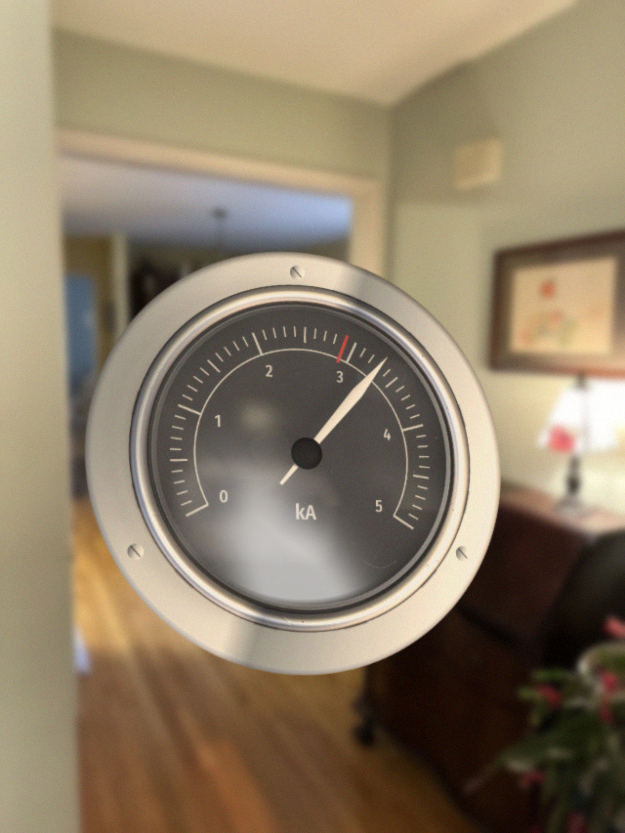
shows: 3.3 kA
